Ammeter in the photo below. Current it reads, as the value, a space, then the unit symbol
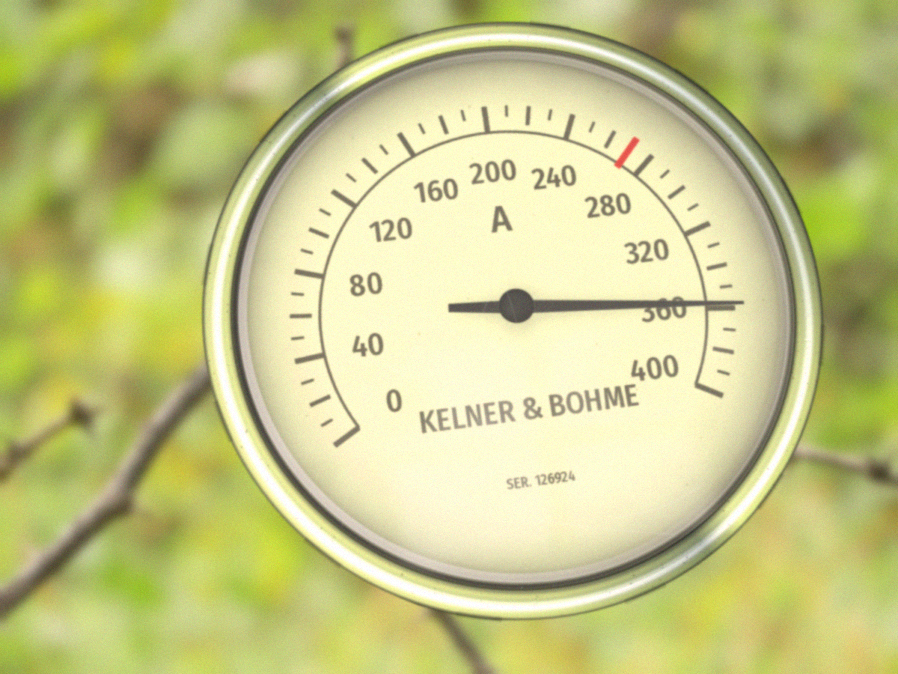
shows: 360 A
